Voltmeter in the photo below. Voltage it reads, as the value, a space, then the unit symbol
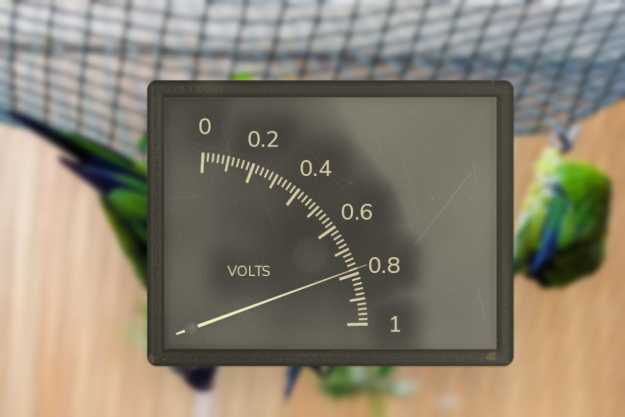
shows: 0.78 V
